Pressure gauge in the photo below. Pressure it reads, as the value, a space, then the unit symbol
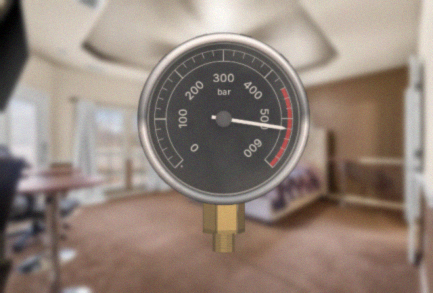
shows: 520 bar
